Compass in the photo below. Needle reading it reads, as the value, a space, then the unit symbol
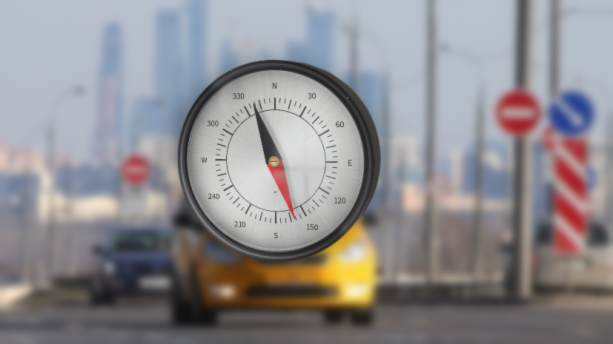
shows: 160 °
